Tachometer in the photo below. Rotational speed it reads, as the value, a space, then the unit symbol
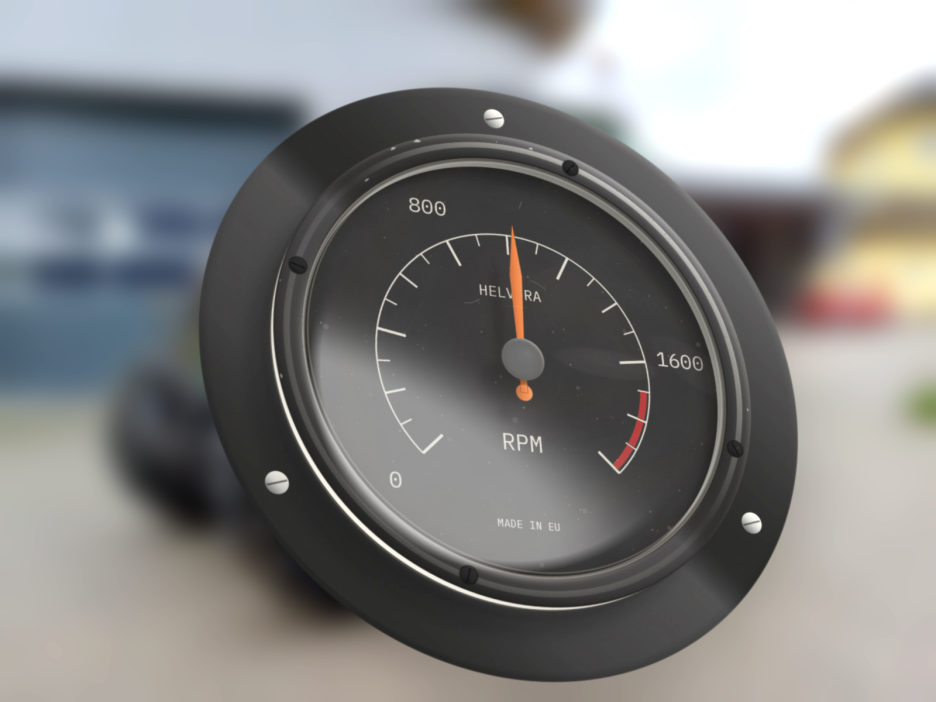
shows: 1000 rpm
